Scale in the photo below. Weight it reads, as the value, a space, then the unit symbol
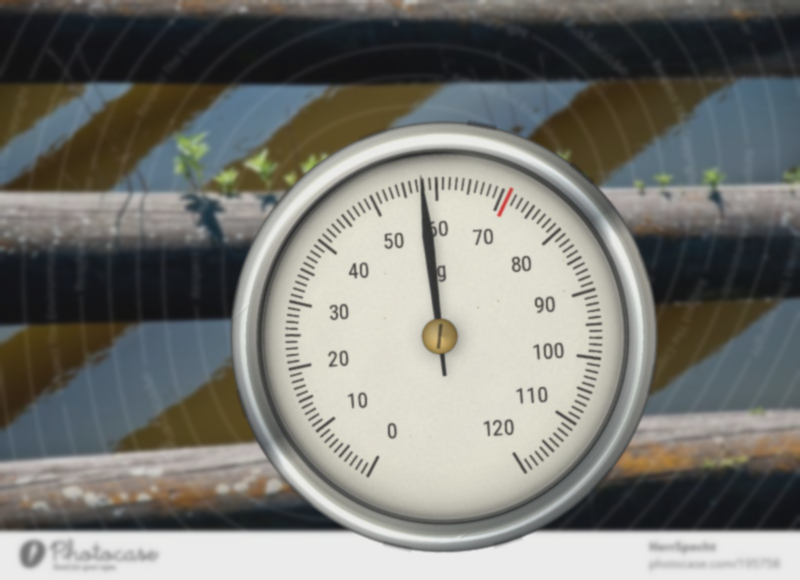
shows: 58 kg
